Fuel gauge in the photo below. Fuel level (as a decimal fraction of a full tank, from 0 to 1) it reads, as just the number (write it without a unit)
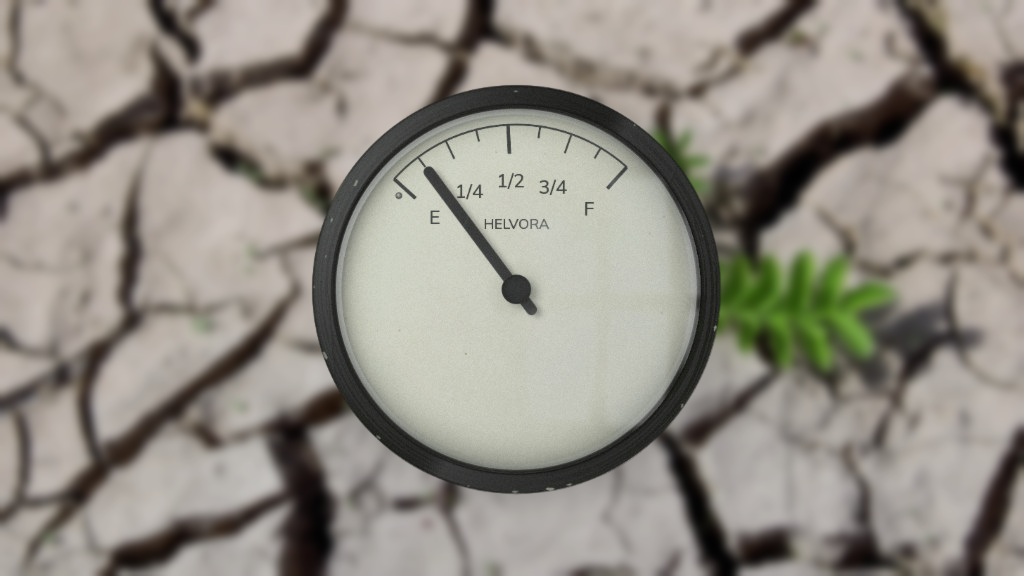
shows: 0.125
